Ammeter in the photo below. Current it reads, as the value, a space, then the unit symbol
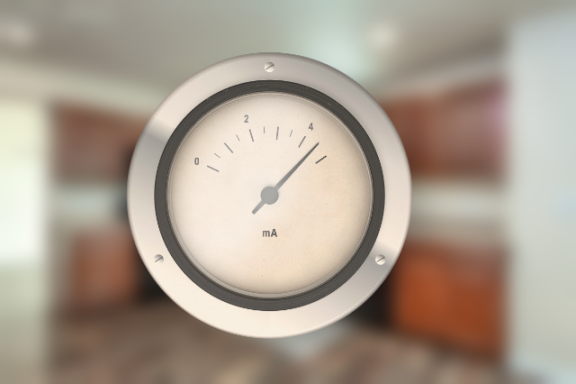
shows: 4.5 mA
